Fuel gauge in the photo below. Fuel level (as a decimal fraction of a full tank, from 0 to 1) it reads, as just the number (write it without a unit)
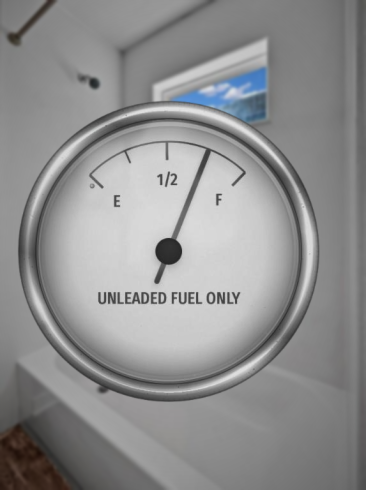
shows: 0.75
